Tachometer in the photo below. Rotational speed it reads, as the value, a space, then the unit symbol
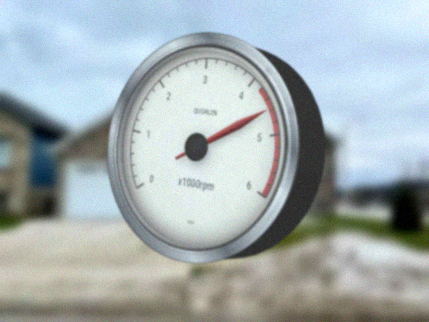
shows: 4600 rpm
